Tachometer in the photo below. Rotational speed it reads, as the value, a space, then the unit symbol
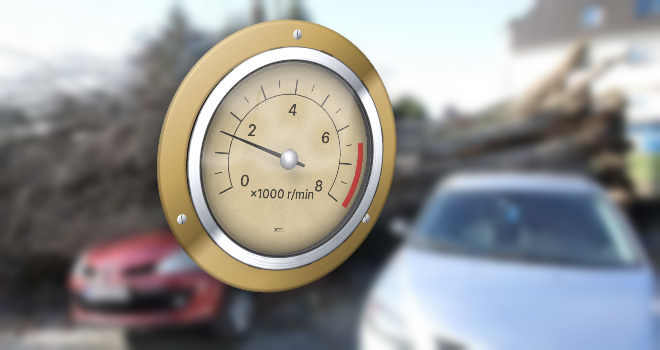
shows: 1500 rpm
